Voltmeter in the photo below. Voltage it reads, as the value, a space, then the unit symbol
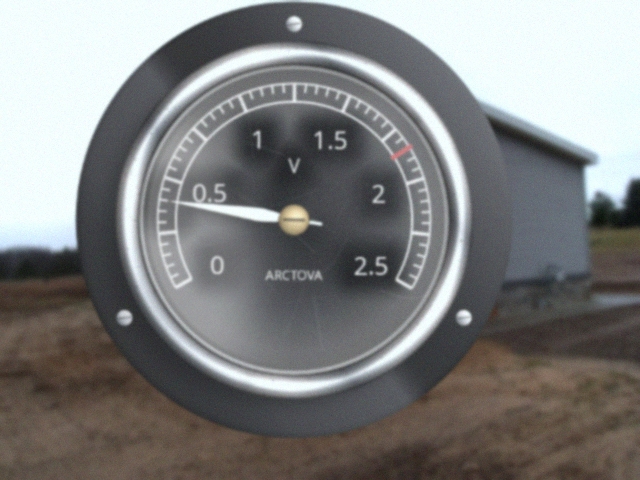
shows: 0.4 V
